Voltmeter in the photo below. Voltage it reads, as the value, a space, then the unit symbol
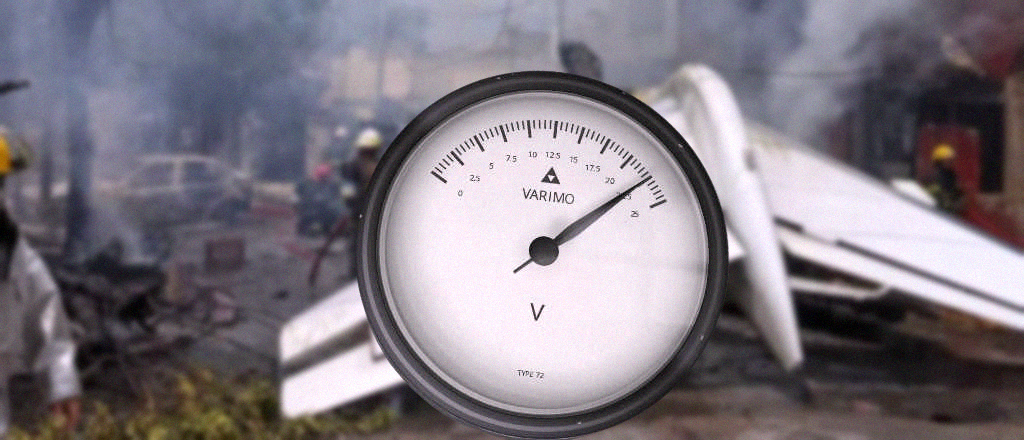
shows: 22.5 V
